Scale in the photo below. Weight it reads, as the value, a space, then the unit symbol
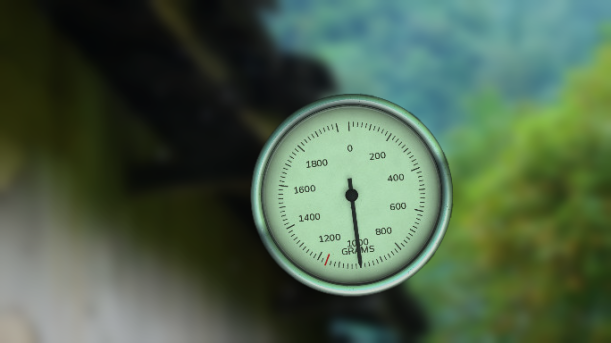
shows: 1000 g
